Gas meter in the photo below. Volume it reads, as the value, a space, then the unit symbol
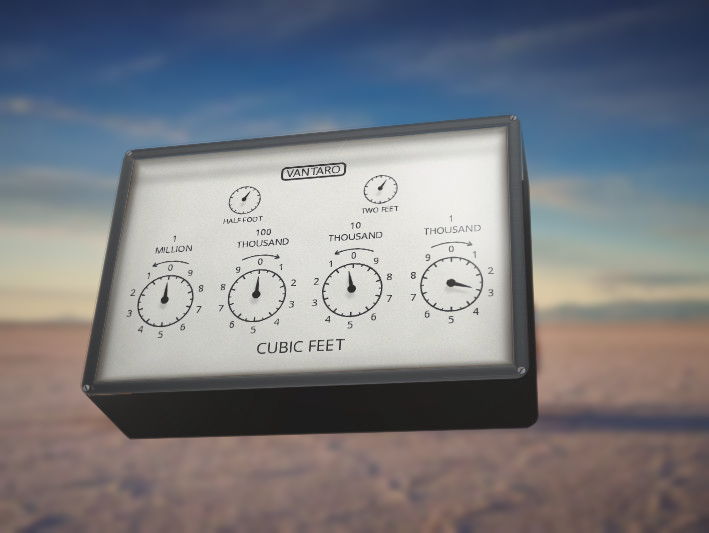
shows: 300 ft³
